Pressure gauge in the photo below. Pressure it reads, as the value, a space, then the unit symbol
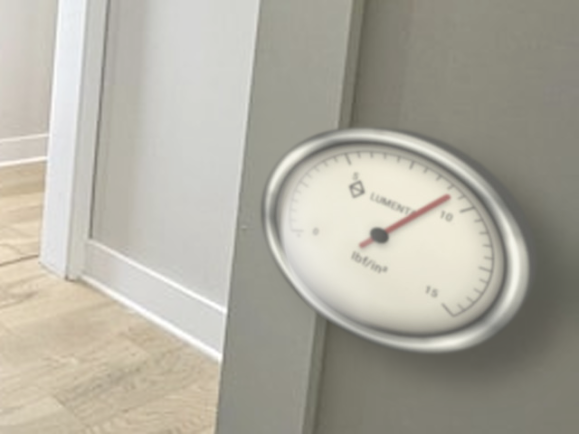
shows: 9.25 psi
